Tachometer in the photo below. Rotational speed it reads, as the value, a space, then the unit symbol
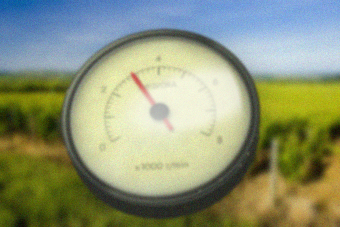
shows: 3000 rpm
